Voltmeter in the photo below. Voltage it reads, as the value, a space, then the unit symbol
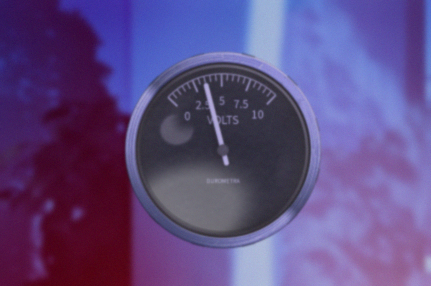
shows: 3.5 V
